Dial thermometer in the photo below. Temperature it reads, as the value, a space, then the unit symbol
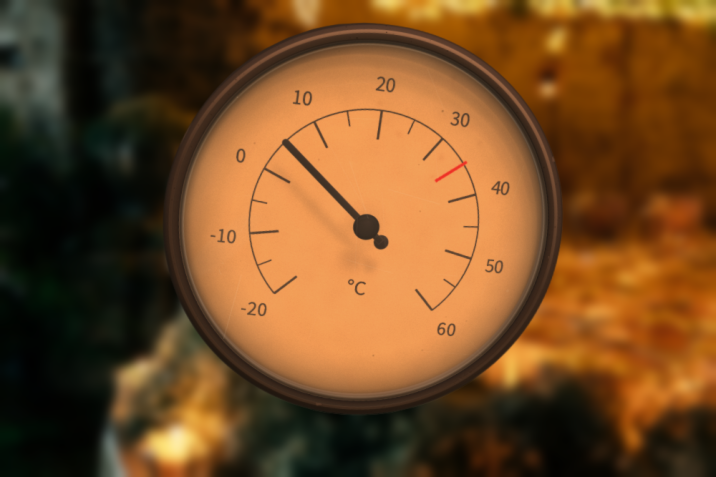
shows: 5 °C
